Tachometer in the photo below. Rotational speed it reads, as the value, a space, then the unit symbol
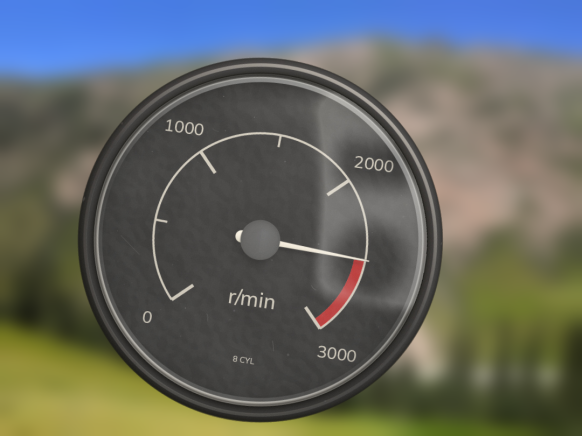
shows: 2500 rpm
